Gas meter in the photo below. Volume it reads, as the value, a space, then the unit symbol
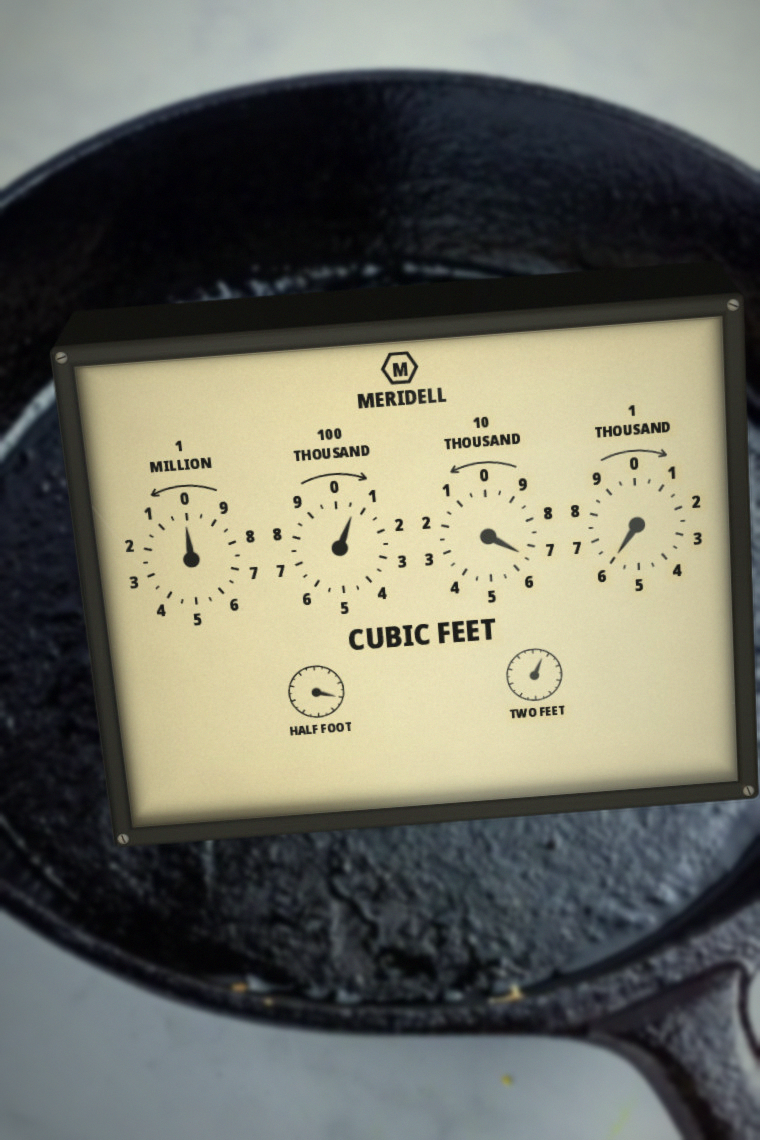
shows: 6600 ft³
